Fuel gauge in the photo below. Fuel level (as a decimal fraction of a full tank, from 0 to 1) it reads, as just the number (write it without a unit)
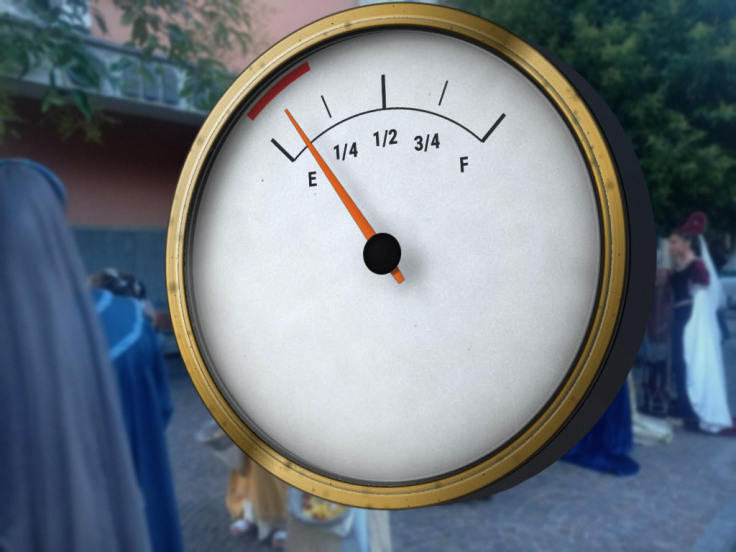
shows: 0.125
